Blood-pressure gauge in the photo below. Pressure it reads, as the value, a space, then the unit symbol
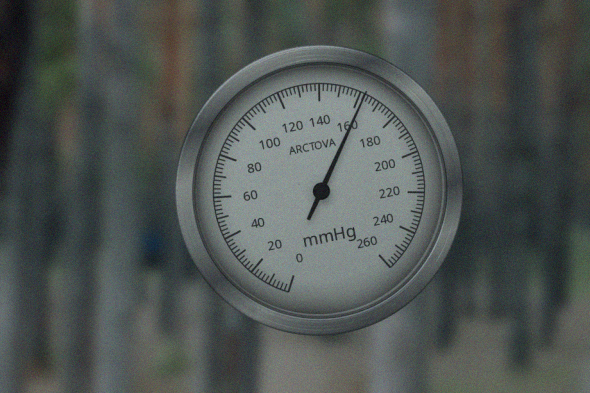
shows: 162 mmHg
